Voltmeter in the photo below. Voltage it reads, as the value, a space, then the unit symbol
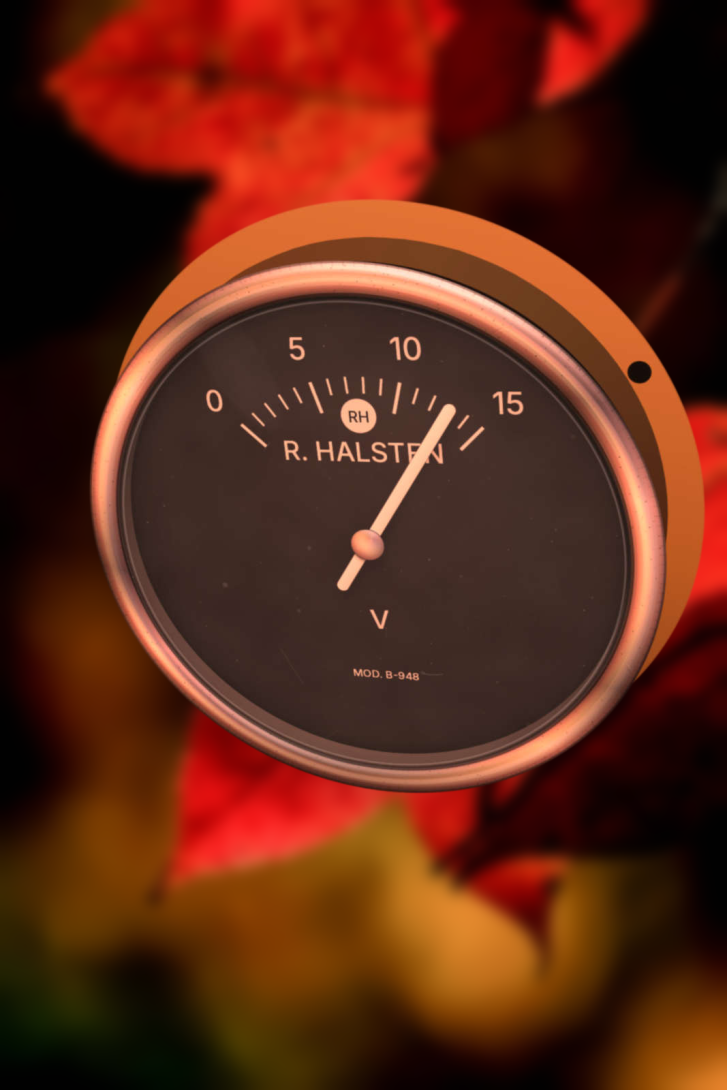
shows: 13 V
